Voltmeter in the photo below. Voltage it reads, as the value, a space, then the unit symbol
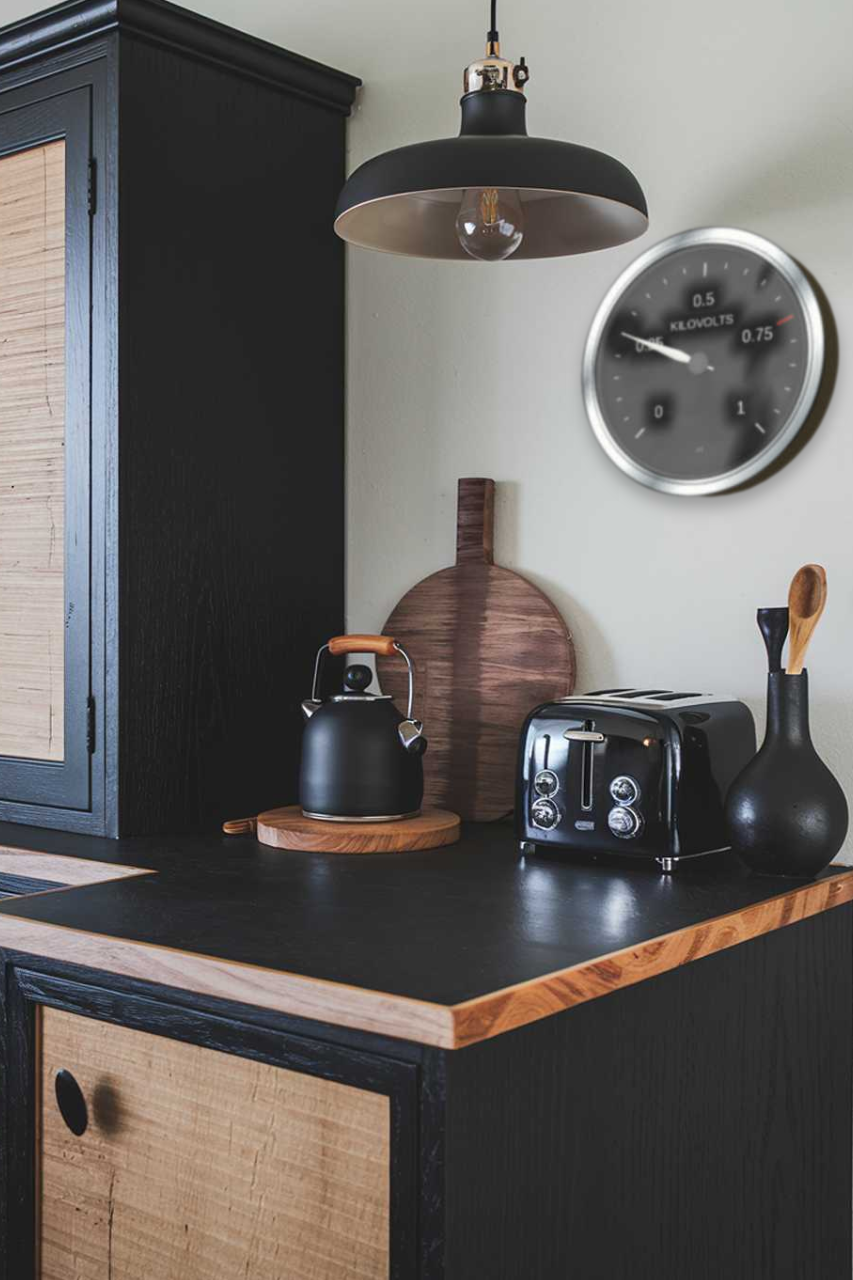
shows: 0.25 kV
